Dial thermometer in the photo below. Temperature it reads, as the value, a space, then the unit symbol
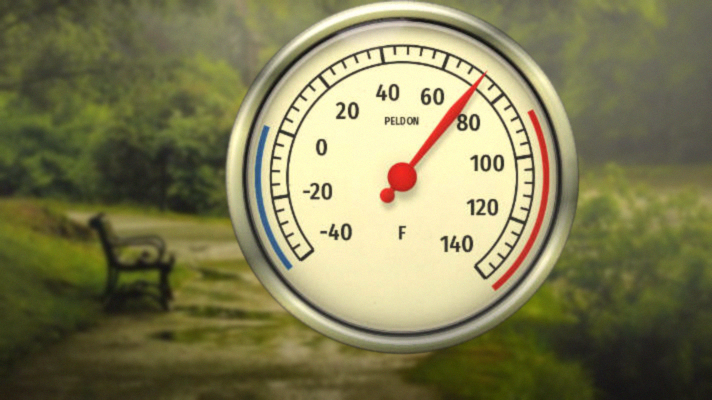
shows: 72 °F
